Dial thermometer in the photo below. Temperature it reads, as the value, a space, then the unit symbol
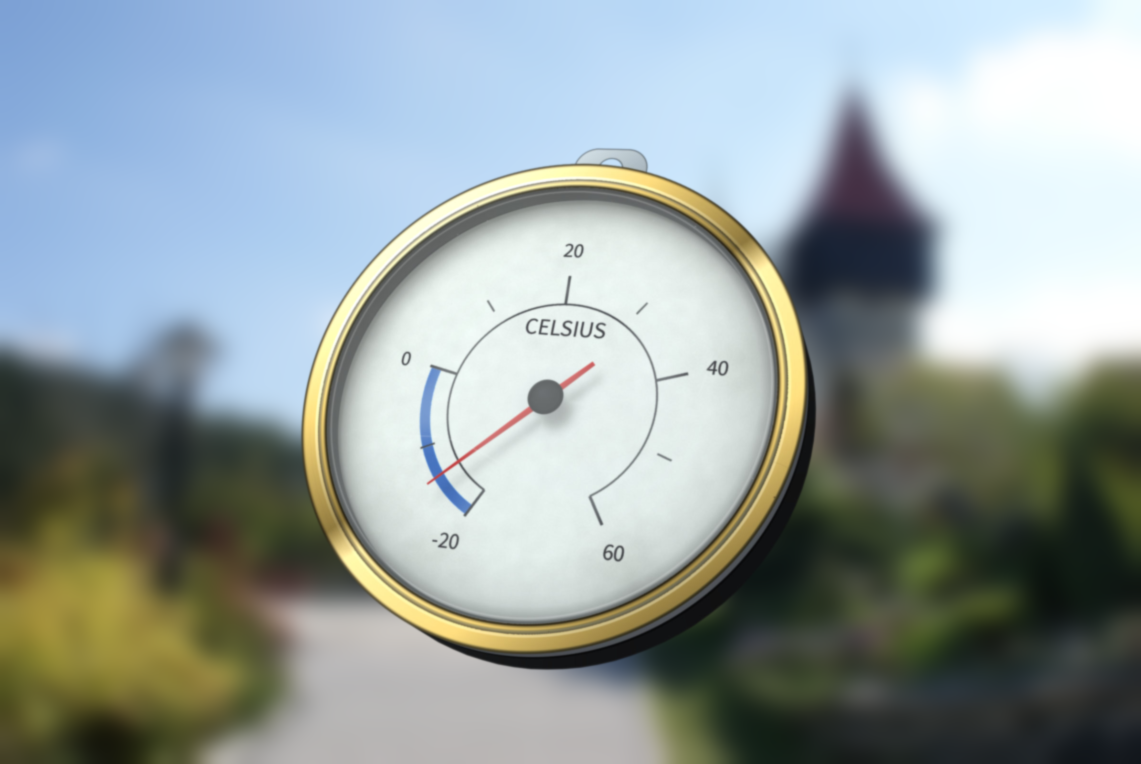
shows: -15 °C
